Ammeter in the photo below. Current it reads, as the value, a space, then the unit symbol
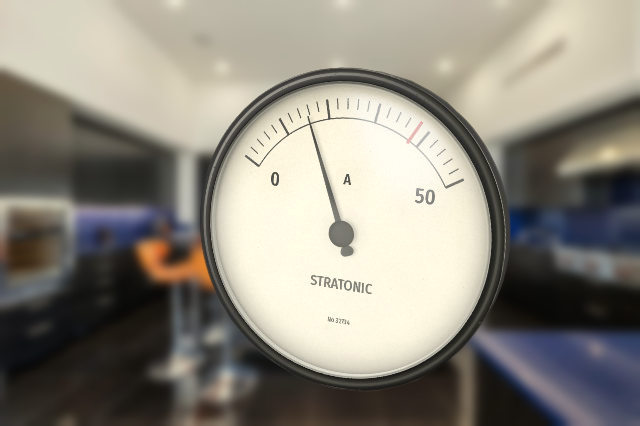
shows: 16 A
